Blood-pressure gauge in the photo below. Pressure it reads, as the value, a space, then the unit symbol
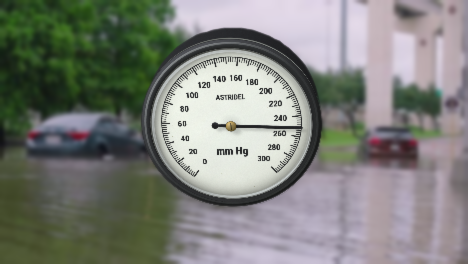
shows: 250 mmHg
